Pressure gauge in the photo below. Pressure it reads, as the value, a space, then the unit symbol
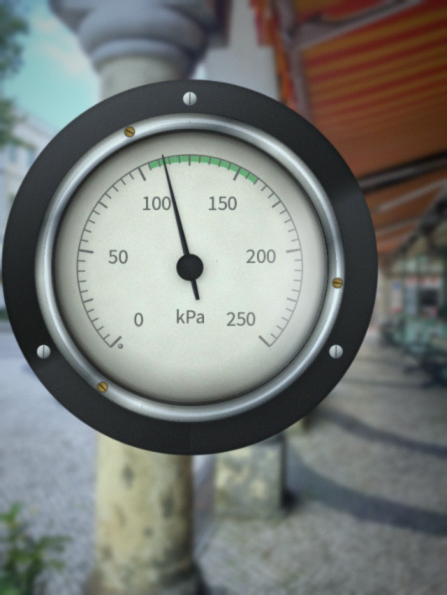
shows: 112.5 kPa
